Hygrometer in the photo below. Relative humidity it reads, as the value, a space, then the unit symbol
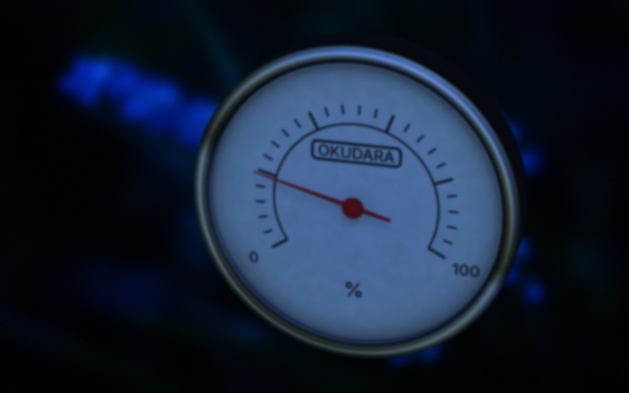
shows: 20 %
